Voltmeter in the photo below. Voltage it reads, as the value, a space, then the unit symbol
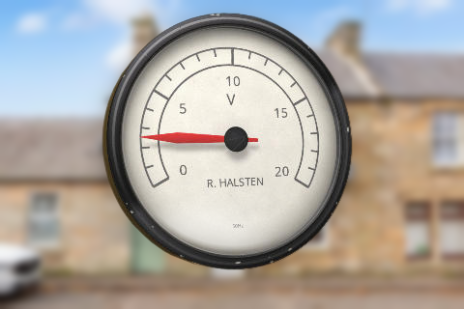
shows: 2.5 V
